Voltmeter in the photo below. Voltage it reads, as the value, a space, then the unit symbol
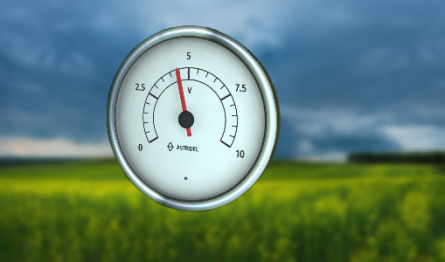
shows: 4.5 V
